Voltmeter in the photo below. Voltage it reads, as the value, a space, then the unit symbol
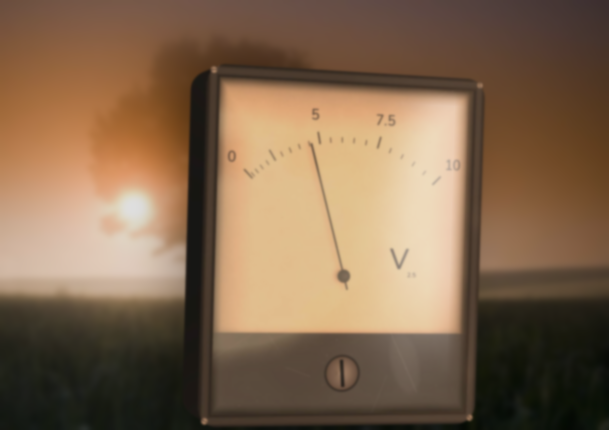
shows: 4.5 V
